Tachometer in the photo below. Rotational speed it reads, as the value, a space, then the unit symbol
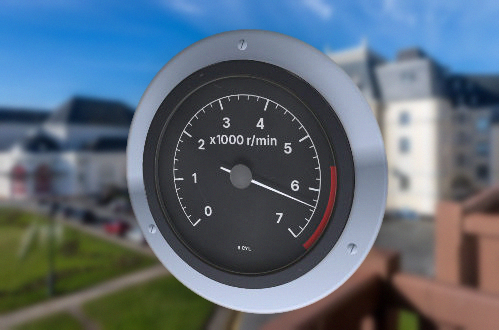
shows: 6300 rpm
